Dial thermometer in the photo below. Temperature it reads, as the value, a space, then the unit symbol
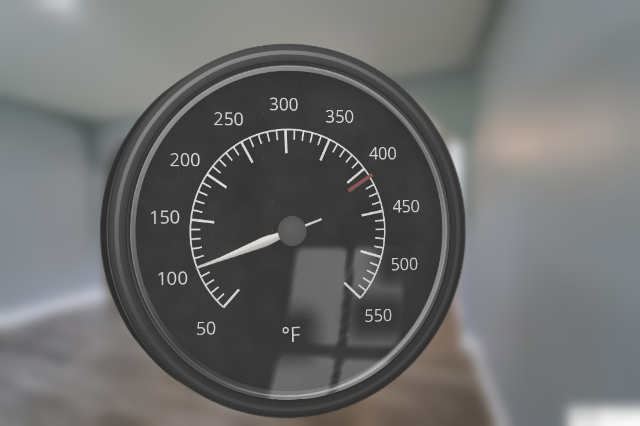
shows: 100 °F
